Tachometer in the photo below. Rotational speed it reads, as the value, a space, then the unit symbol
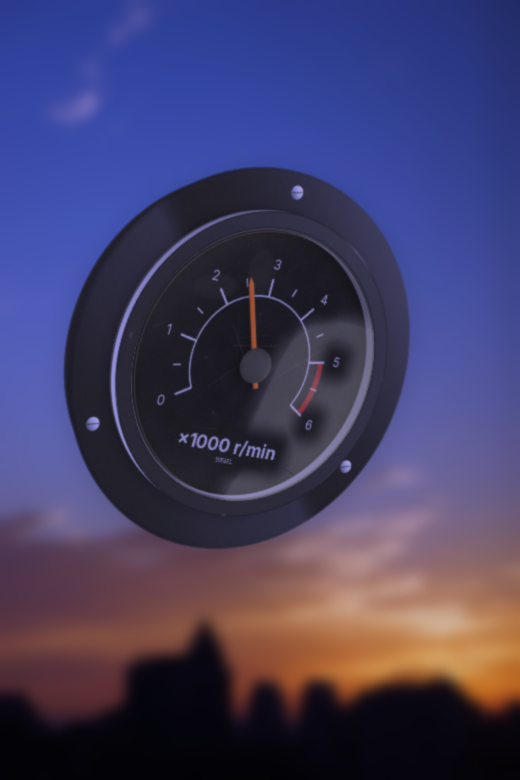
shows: 2500 rpm
